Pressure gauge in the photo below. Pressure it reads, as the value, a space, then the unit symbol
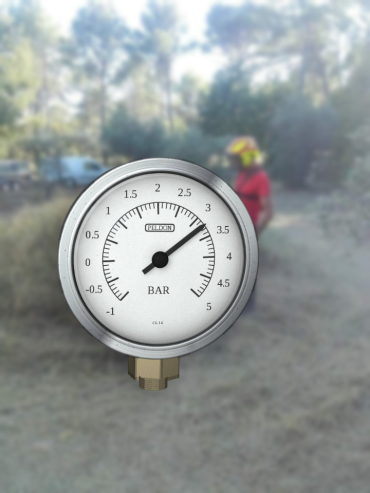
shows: 3.2 bar
